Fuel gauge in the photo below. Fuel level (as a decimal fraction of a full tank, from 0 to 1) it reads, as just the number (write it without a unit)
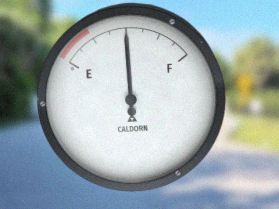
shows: 0.5
